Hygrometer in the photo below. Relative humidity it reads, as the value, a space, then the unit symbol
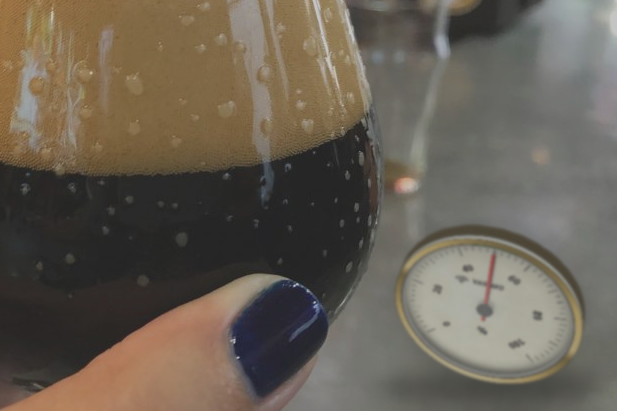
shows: 50 %
